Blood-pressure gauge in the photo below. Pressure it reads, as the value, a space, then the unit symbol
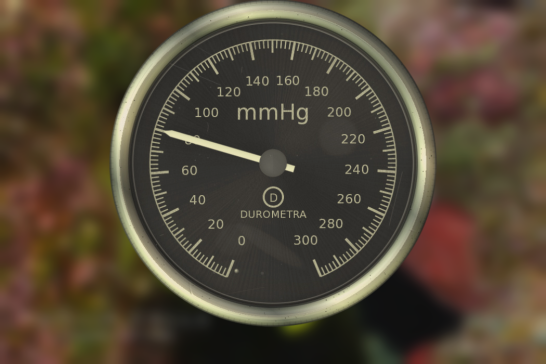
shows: 80 mmHg
